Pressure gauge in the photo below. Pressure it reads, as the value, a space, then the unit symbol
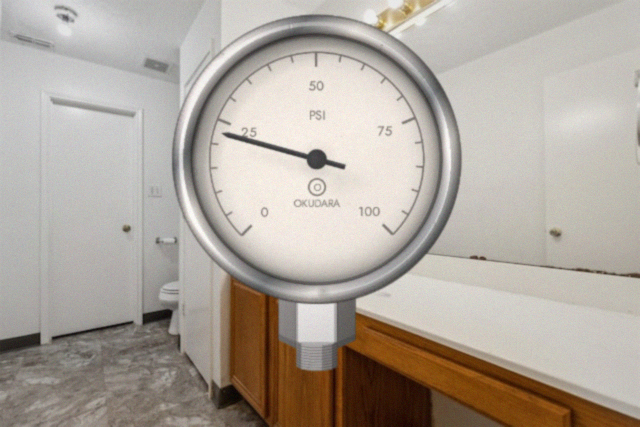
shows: 22.5 psi
